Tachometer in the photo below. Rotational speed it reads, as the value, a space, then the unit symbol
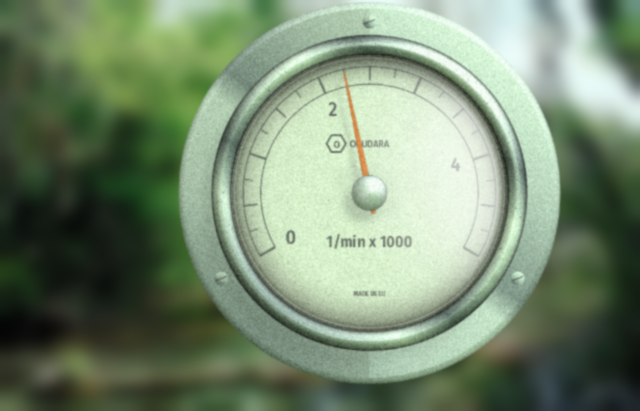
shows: 2250 rpm
